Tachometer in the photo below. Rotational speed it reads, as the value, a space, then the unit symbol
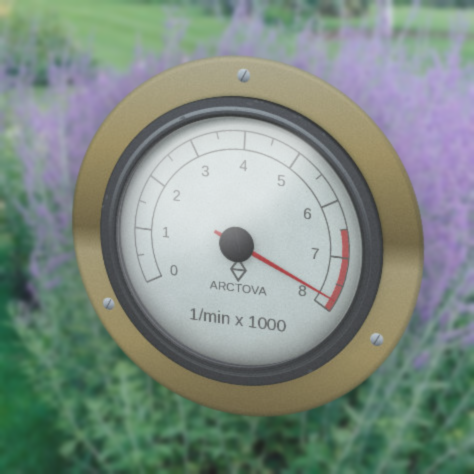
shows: 7750 rpm
